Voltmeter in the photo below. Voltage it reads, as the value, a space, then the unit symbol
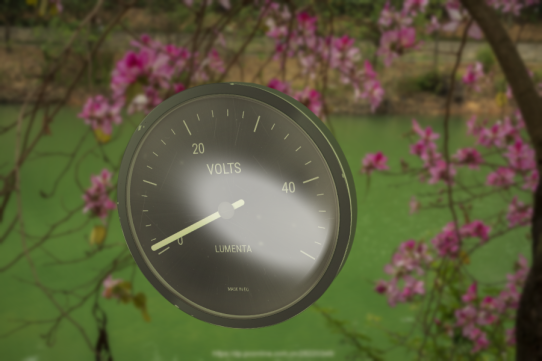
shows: 1 V
